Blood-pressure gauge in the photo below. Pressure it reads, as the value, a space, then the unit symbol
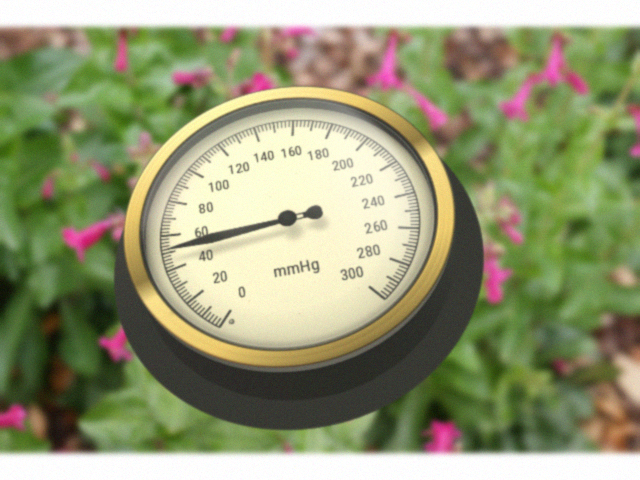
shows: 50 mmHg
